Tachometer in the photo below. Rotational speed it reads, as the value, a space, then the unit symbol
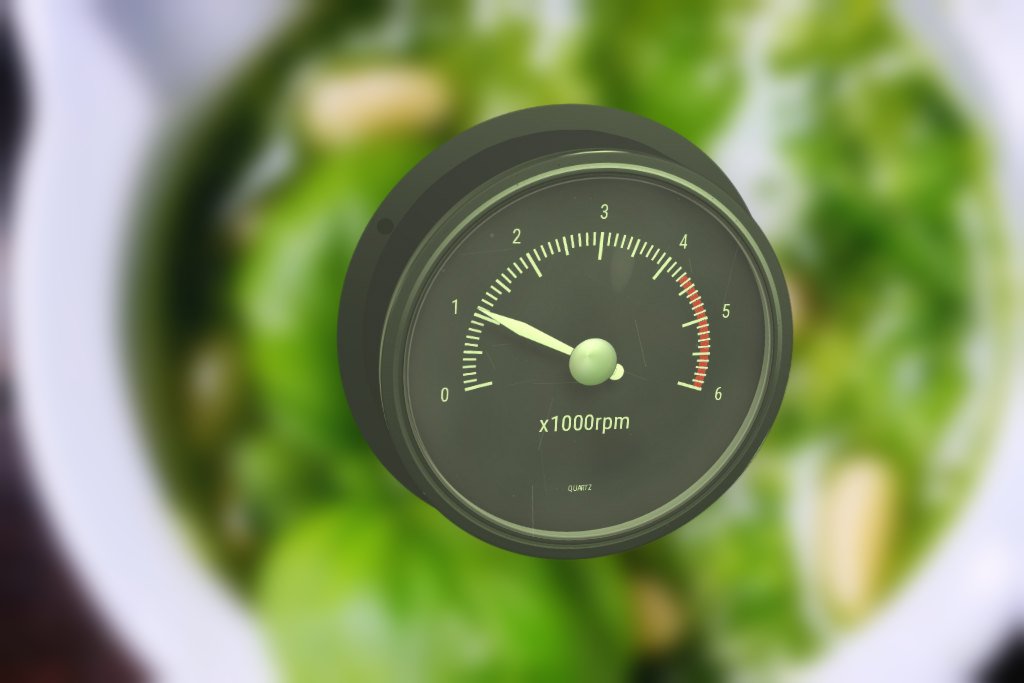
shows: 1100 rpm
